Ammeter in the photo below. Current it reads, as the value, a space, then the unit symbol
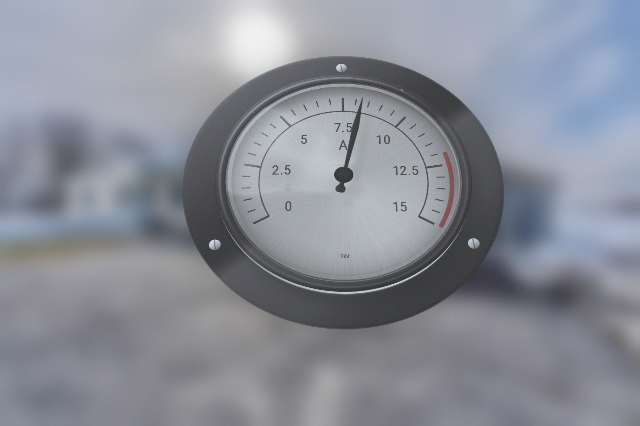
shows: 8.25 A
